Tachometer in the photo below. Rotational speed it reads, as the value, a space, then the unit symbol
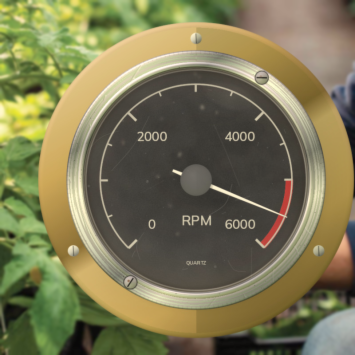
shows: 5500 rpm
